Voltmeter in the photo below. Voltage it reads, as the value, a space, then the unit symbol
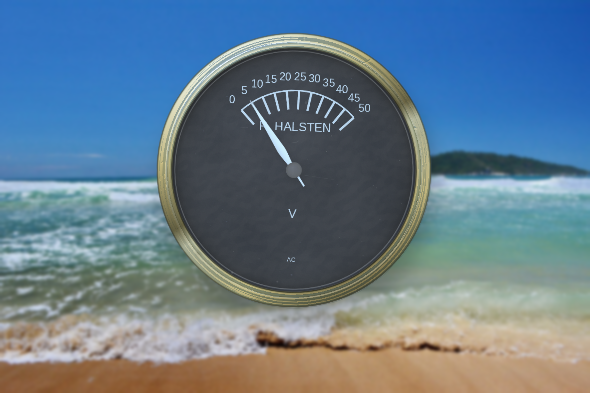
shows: 5 V
